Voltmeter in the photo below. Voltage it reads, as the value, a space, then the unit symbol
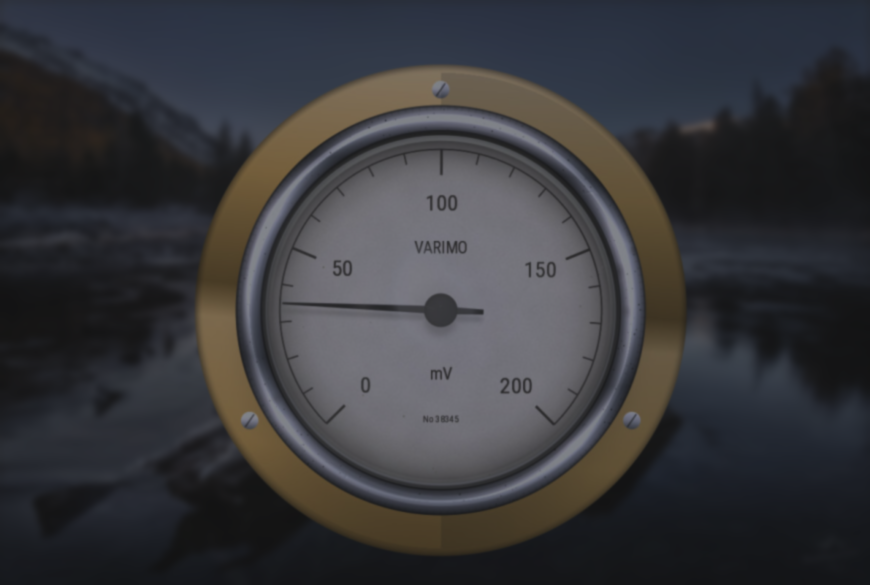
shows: 35 mV
